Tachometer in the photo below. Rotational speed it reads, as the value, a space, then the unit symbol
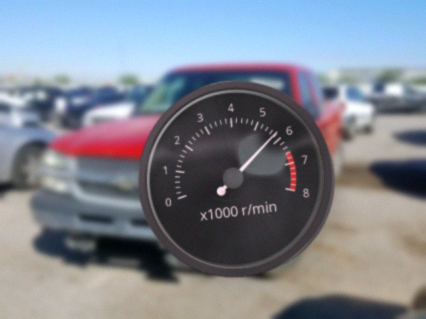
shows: 5800 rpm
